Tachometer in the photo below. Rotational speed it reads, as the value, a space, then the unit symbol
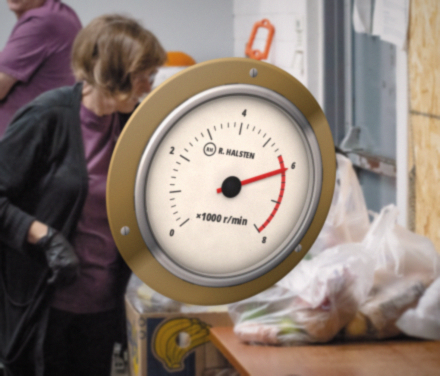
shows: 6000 rpm
